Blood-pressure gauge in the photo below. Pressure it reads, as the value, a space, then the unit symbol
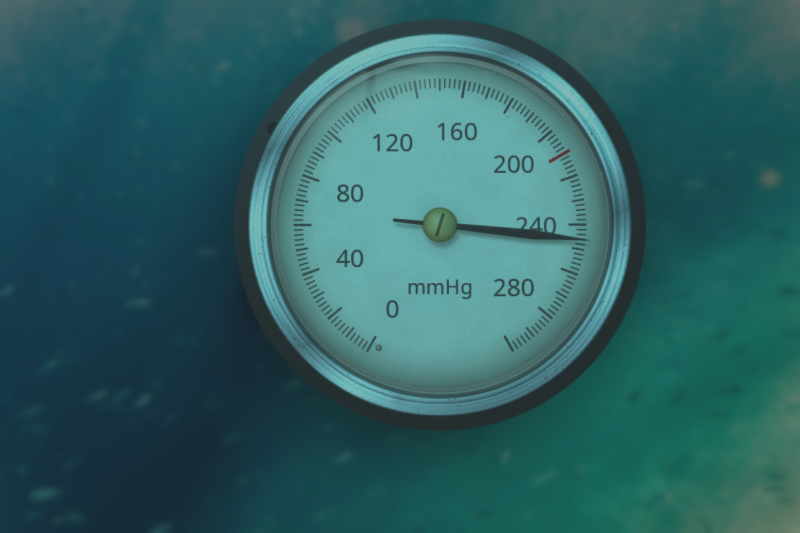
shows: 246 mmHg
